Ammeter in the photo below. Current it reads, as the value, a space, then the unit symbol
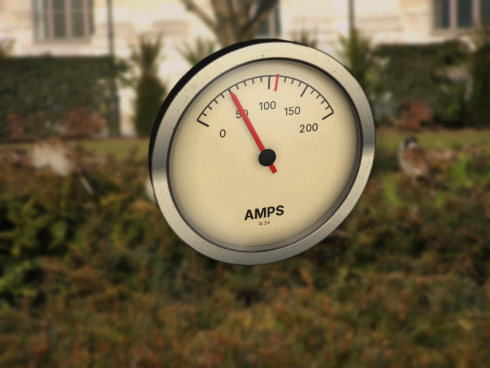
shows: 50 A
